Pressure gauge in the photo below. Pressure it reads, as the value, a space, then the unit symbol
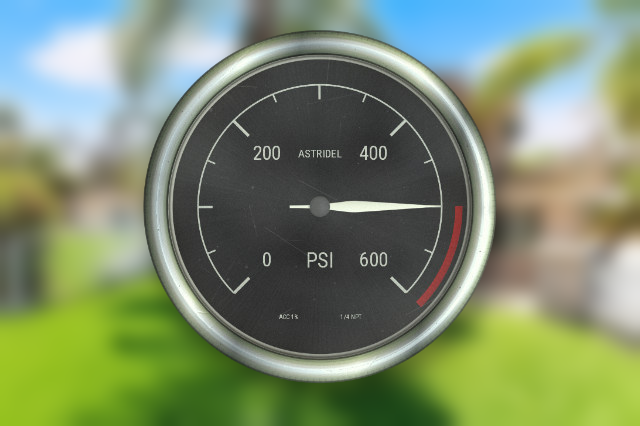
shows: 500 psi
